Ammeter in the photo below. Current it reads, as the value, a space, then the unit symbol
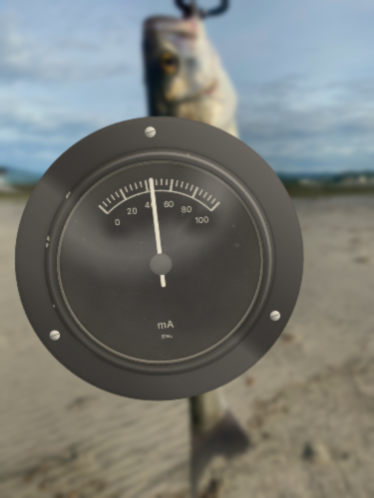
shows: 44 mA
